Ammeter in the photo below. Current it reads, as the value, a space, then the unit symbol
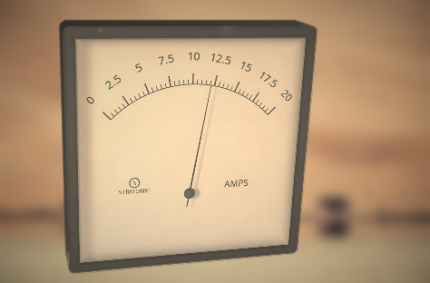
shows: 12 A
